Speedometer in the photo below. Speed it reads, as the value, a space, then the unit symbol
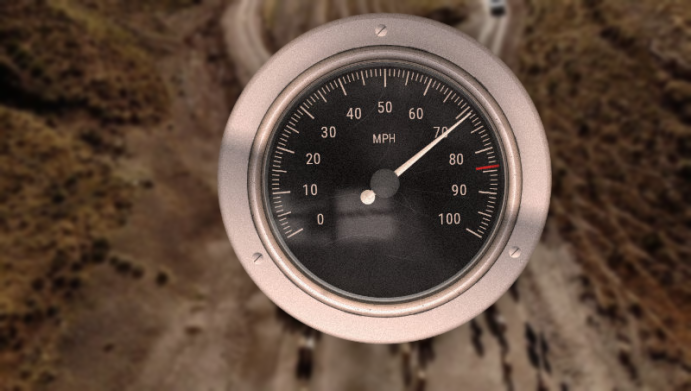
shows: 71 mph
